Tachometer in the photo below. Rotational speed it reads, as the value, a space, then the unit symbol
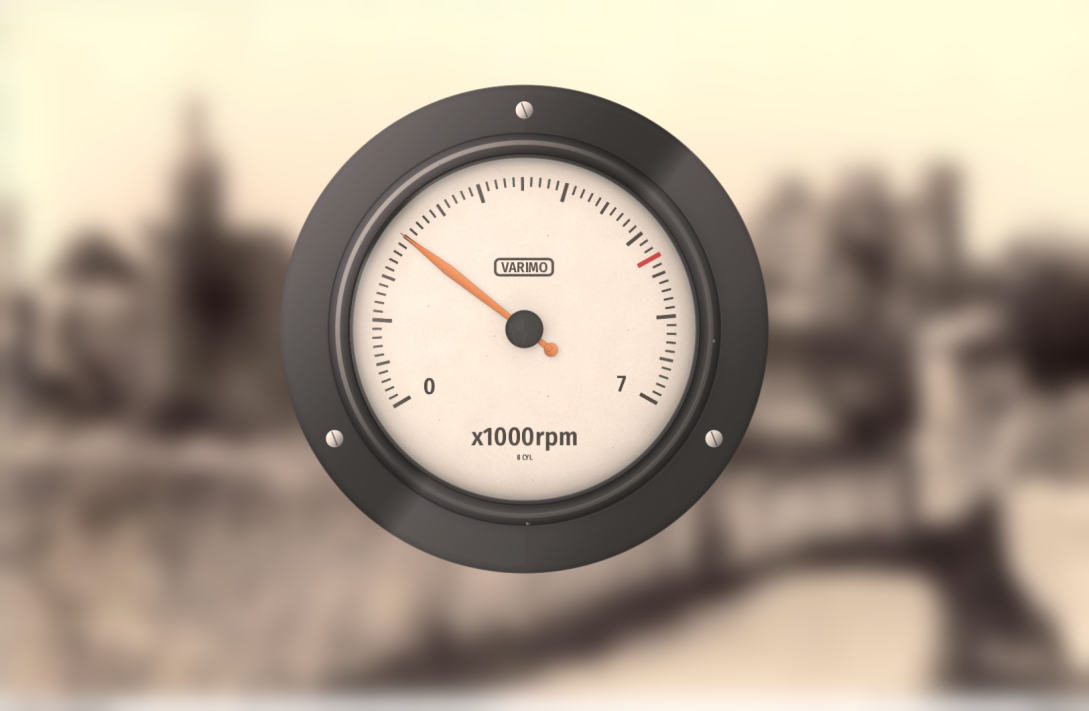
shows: 2000 rpm
